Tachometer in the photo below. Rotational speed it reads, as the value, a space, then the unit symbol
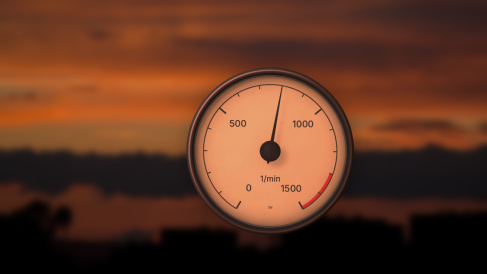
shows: 800 rpm
